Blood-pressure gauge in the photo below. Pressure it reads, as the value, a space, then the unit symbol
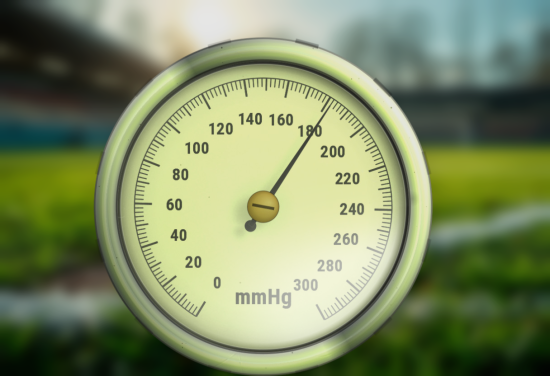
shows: 182 mmHg
